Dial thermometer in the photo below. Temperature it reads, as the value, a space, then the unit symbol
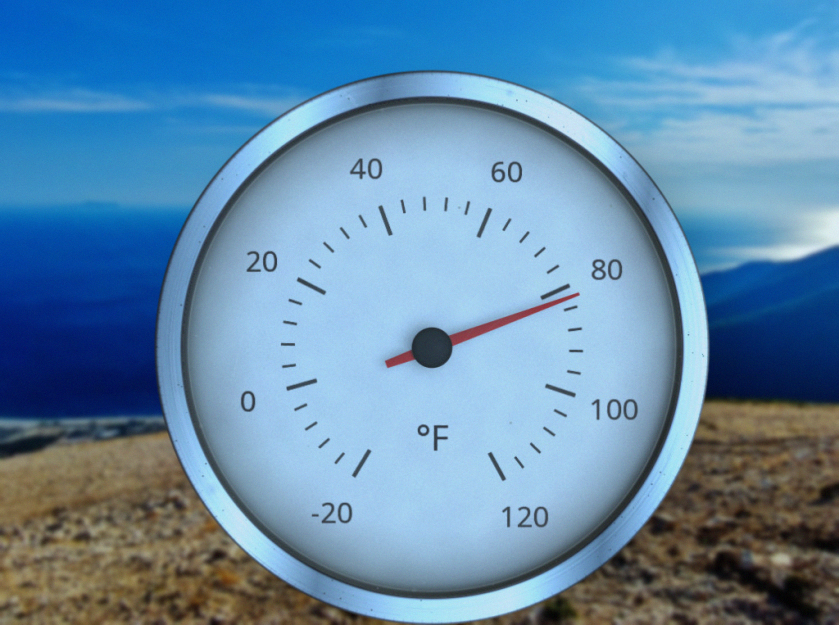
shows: 82 °F
